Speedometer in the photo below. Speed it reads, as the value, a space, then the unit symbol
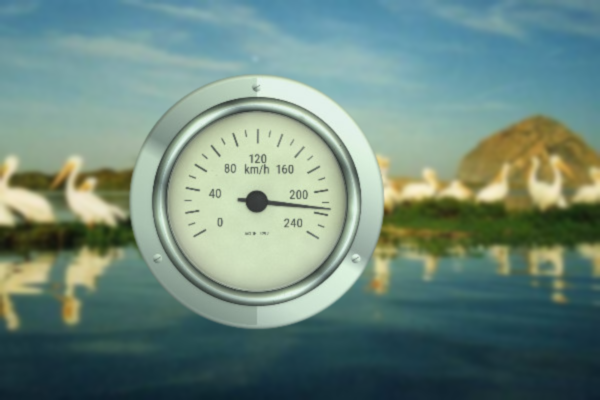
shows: 215 km/h
